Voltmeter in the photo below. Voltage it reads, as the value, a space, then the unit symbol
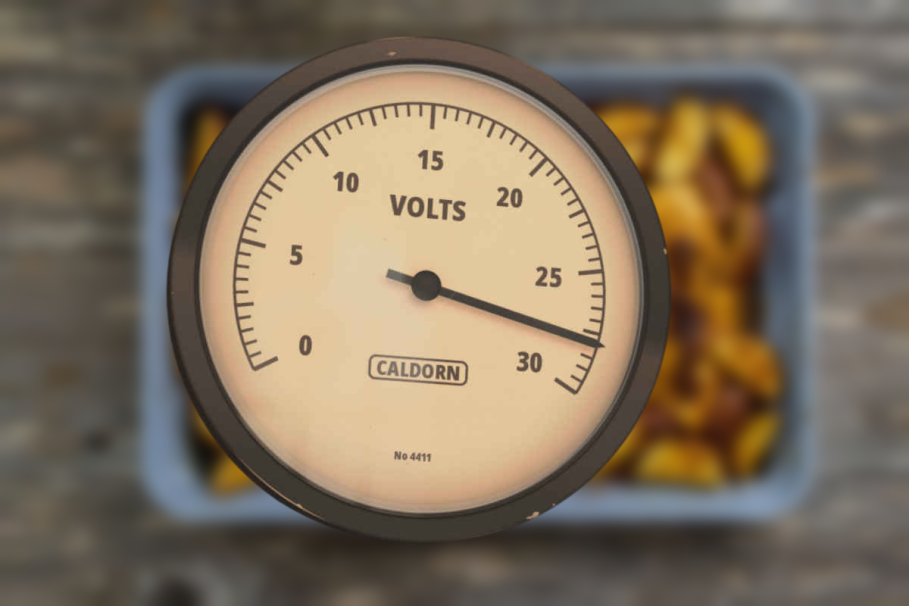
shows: 28 V
